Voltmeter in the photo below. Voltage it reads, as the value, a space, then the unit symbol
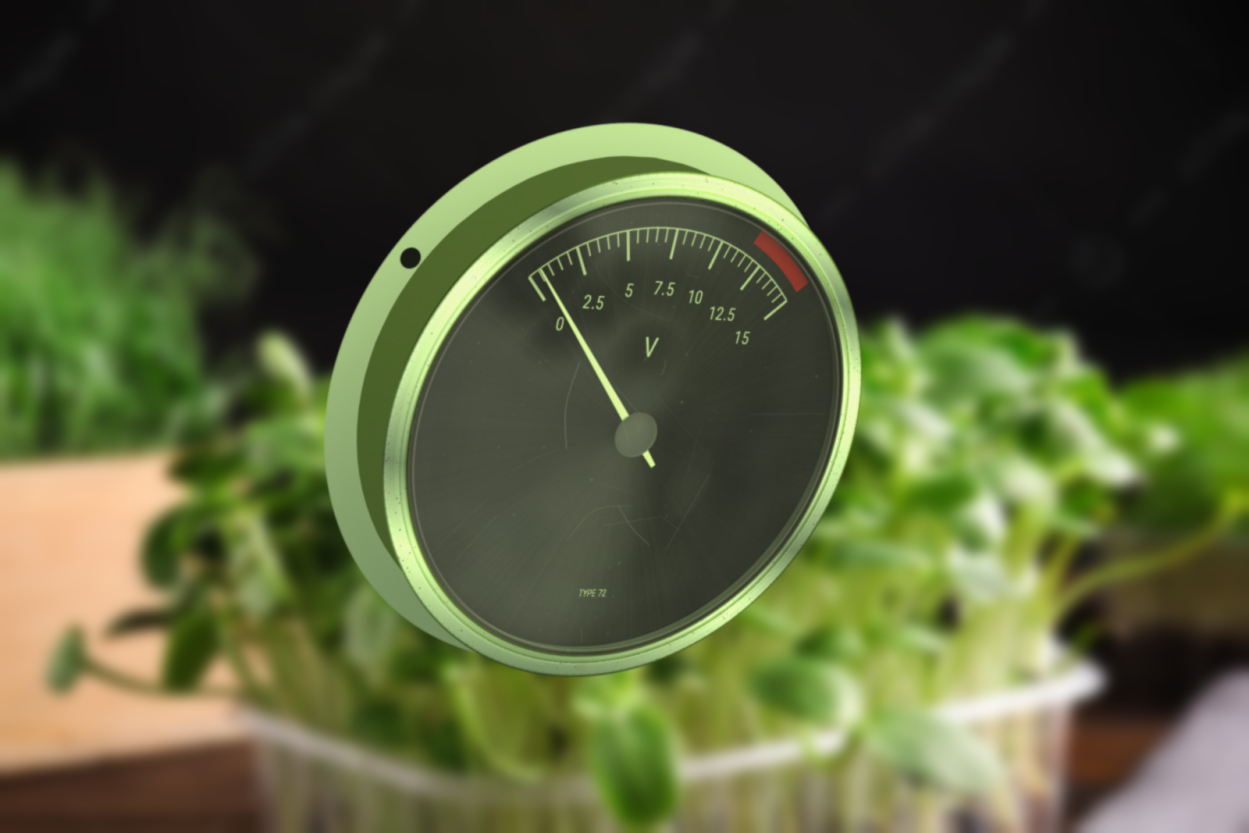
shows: 0.5 V
